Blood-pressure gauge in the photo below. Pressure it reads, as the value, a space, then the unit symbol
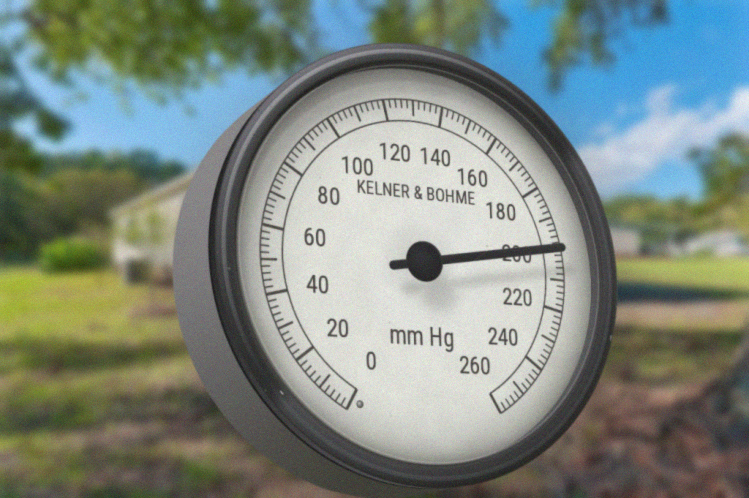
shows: 200 mmHg
